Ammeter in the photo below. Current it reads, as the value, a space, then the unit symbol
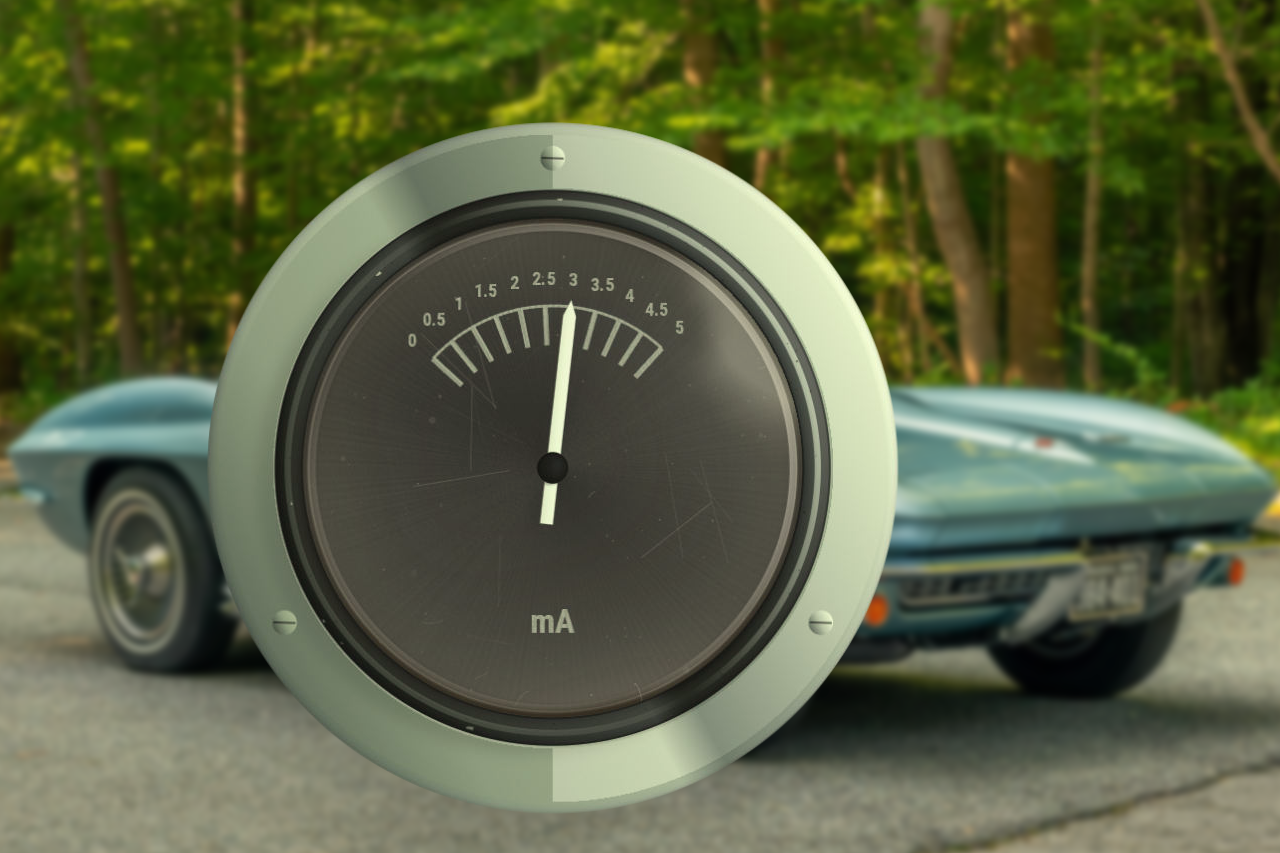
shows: 3 mA
